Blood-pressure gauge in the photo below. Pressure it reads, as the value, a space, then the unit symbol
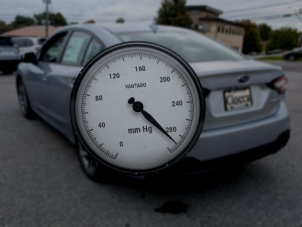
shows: 290 mmHg
